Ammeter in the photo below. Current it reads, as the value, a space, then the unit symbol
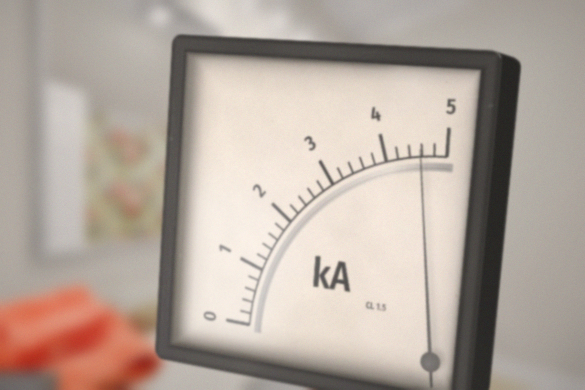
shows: 4.6 kA
